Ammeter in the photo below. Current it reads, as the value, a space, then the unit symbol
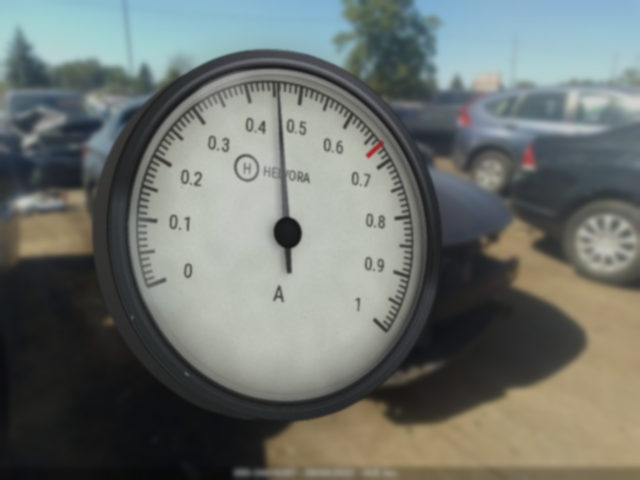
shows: 0.45 A
